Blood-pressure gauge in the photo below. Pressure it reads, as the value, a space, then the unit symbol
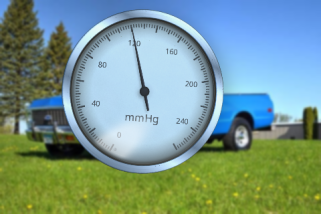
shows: 120 mmHg
